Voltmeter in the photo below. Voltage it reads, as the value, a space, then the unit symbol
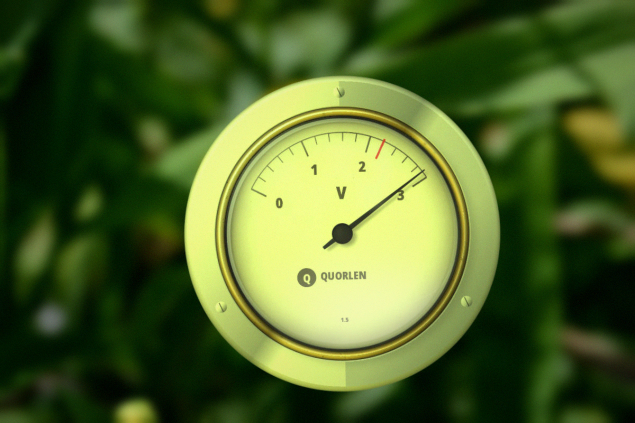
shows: 2.9 V
